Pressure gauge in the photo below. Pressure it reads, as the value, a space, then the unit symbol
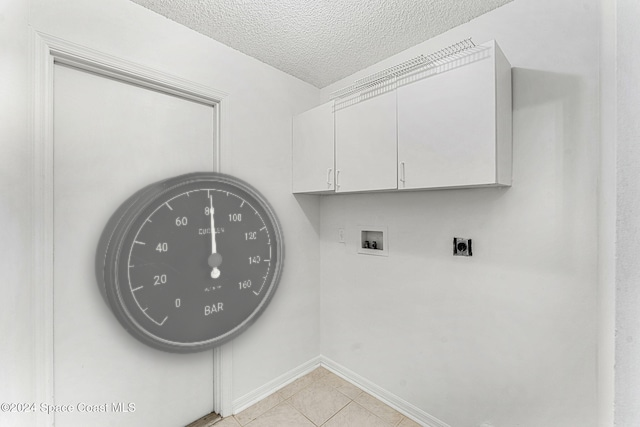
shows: 80 bar
